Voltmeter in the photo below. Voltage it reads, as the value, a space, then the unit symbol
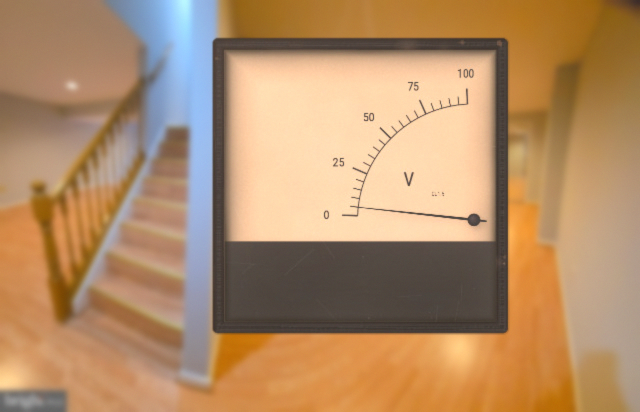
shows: 5 V
